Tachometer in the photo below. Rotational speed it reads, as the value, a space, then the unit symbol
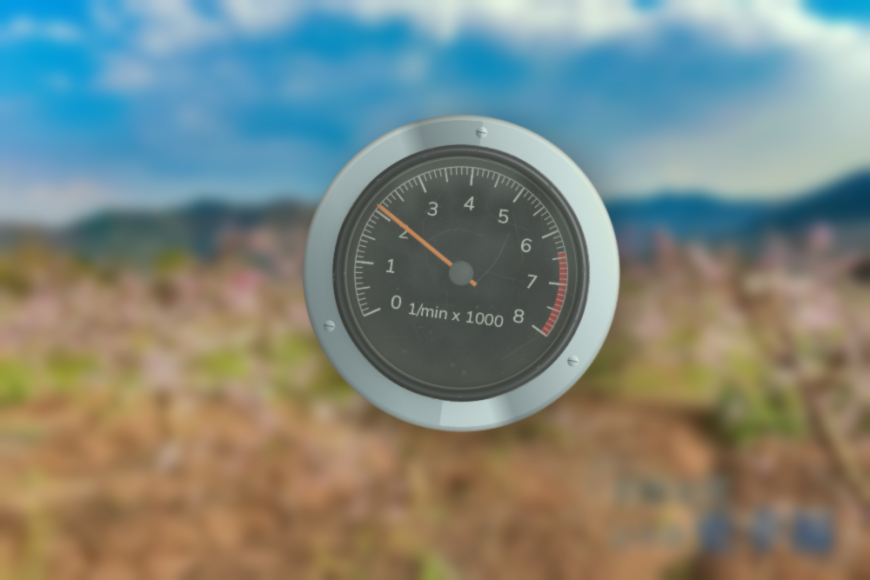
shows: 2100 rpm
